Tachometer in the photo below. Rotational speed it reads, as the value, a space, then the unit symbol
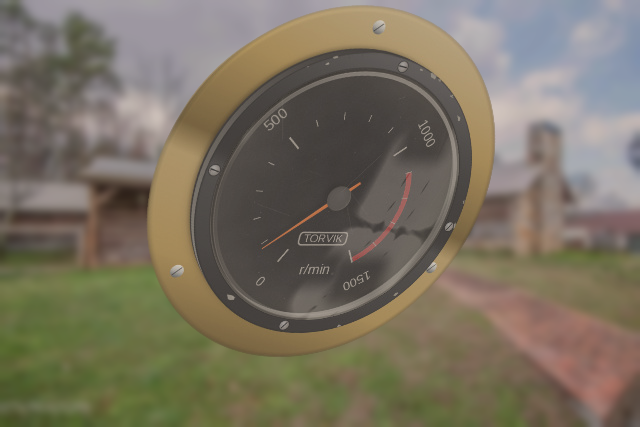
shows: 100 rpm
